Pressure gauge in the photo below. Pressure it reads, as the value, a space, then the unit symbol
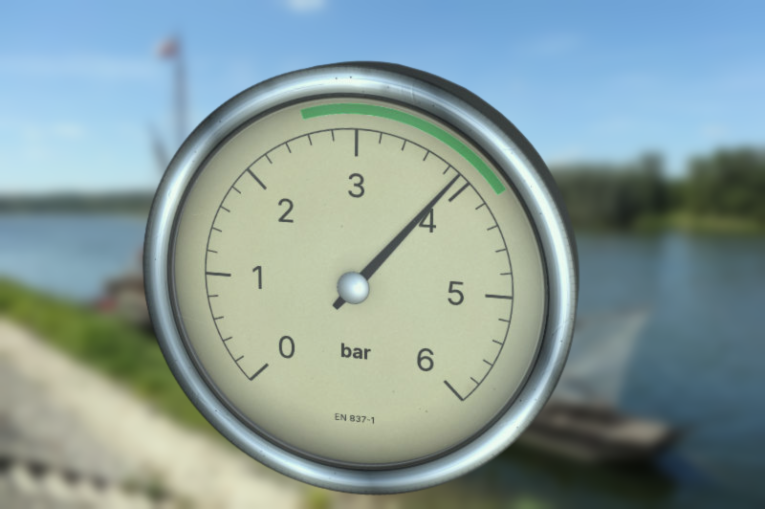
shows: 3.9 bar
